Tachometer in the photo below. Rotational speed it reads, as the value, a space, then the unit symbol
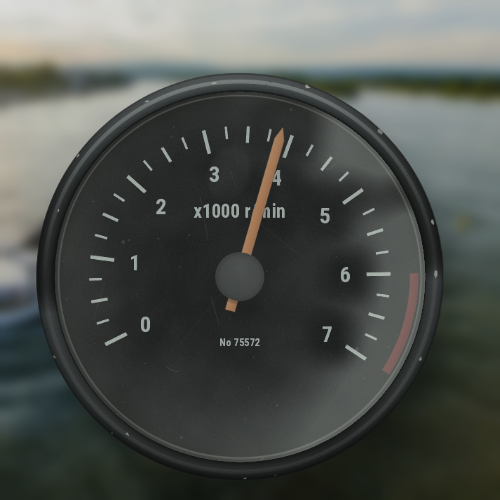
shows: 3875 rpm
